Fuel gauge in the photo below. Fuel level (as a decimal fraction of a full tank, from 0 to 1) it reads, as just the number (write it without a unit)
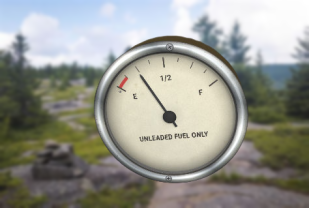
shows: 0.25
